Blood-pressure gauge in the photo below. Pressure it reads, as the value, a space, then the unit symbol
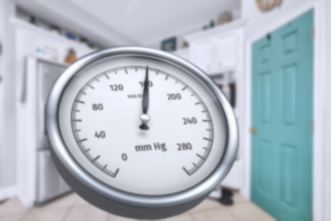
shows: 160 mmHg
